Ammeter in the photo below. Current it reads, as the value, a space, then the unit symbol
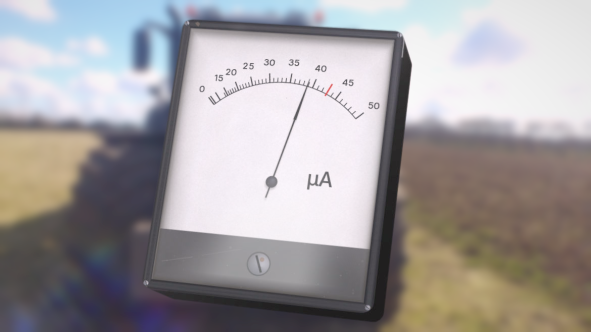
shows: 39 µA
